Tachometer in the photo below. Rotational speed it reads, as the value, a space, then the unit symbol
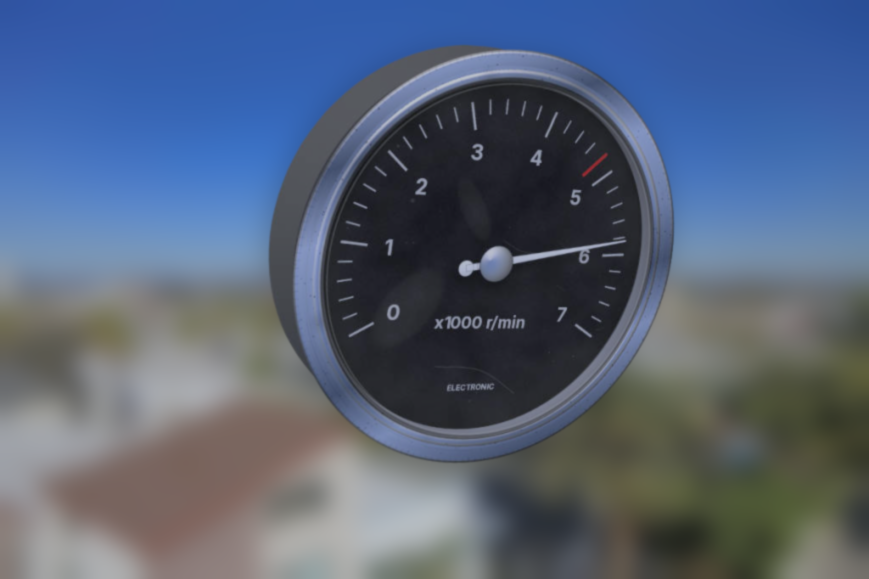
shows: 5800 rpm
